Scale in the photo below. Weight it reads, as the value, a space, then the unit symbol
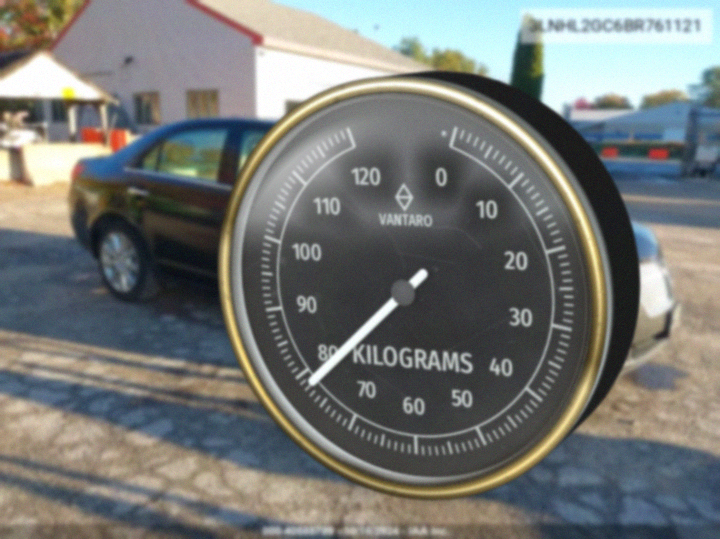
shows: 78 kg
